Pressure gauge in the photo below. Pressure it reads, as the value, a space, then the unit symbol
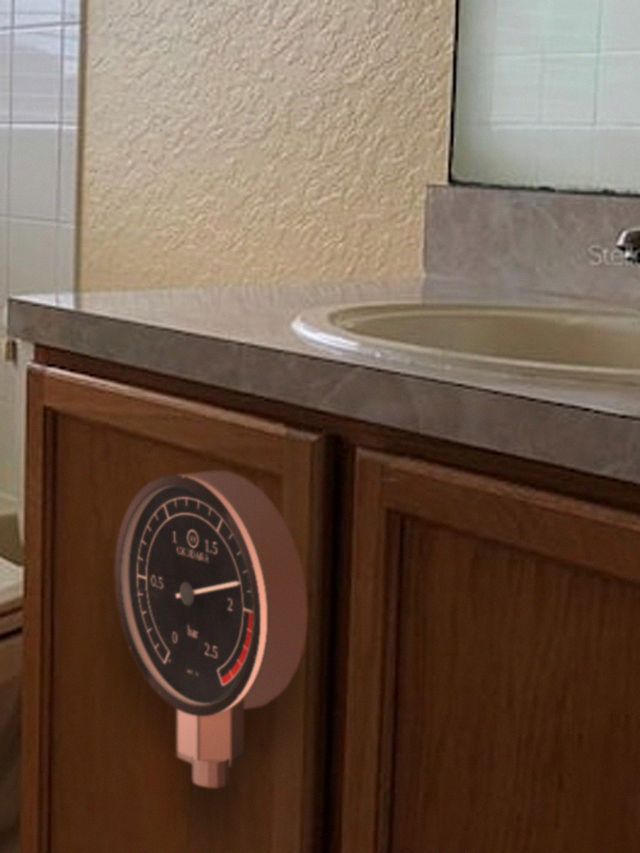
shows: 1.85 bar
